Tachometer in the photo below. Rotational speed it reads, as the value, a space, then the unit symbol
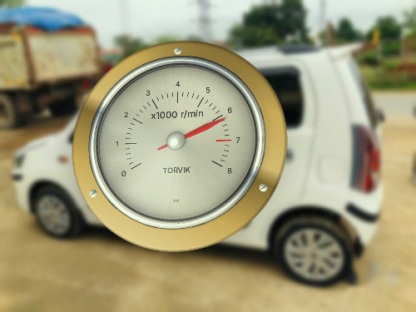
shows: 6200 rpm
